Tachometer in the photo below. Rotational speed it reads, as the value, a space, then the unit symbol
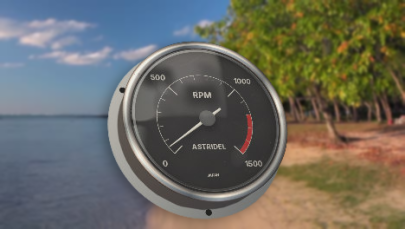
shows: 50 rpm
